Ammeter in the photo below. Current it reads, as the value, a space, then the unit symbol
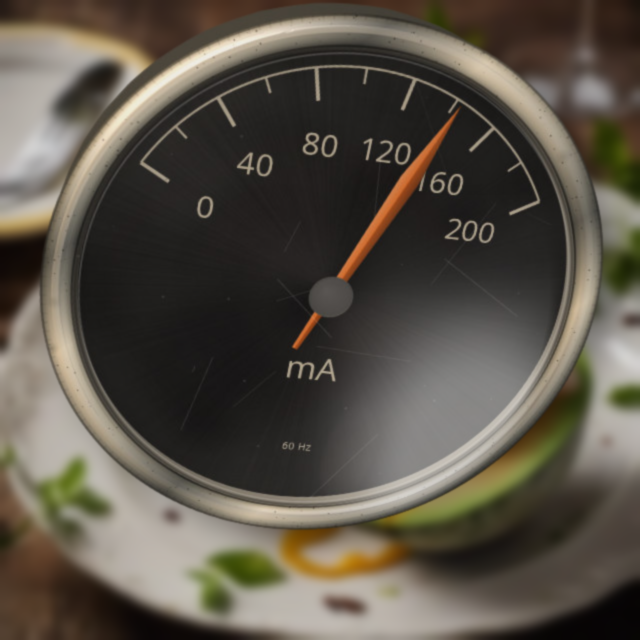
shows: 140 mA
